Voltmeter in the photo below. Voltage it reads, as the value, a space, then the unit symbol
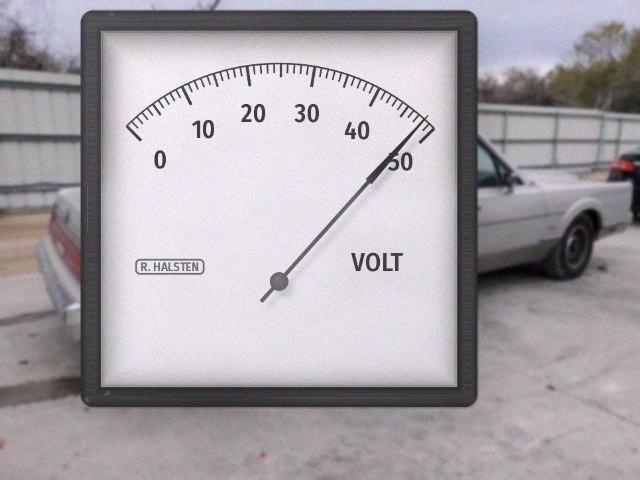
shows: 48 V
